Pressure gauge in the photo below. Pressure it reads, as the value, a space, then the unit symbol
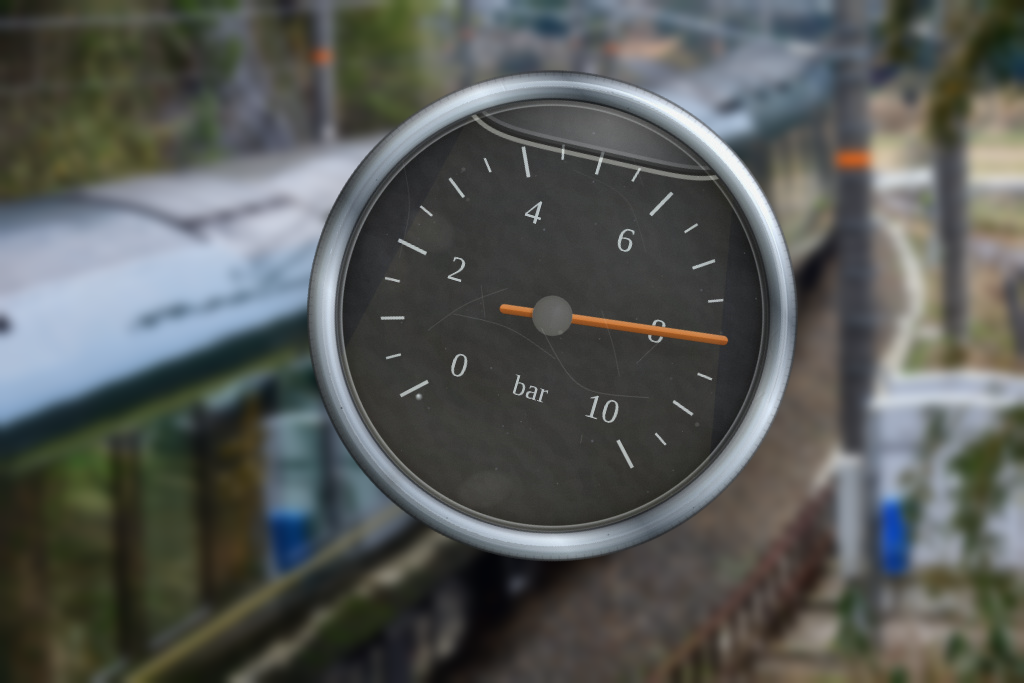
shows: 8 bar
